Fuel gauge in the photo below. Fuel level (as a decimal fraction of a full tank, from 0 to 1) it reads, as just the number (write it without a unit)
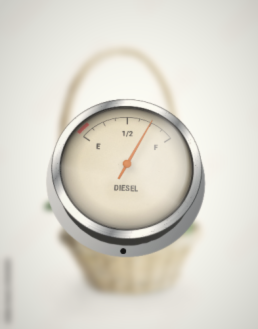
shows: 0.75
